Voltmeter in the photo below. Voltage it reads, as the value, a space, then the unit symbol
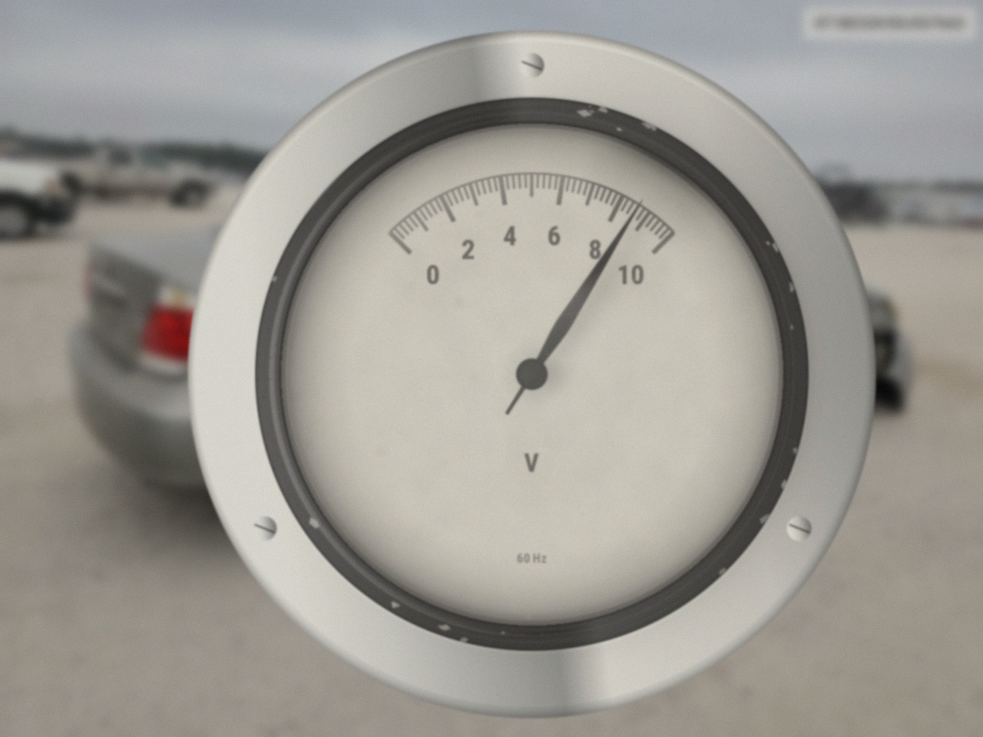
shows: 8.6 V
